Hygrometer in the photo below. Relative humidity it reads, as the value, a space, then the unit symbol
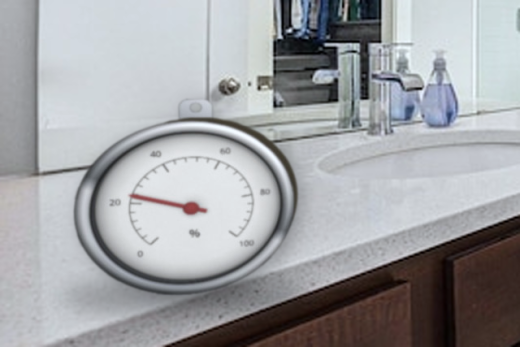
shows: 24 %
